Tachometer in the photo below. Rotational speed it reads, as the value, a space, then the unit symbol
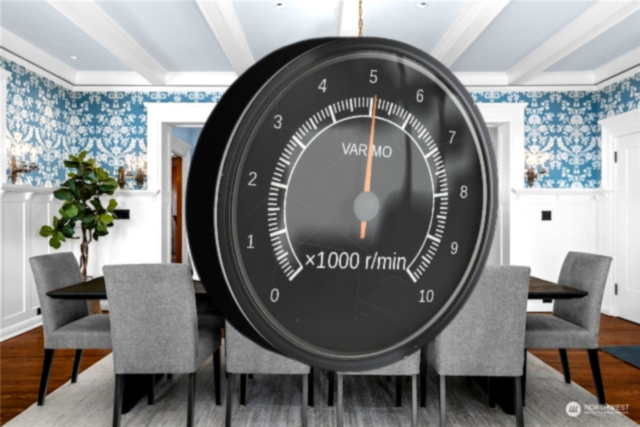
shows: 5000 rpm
